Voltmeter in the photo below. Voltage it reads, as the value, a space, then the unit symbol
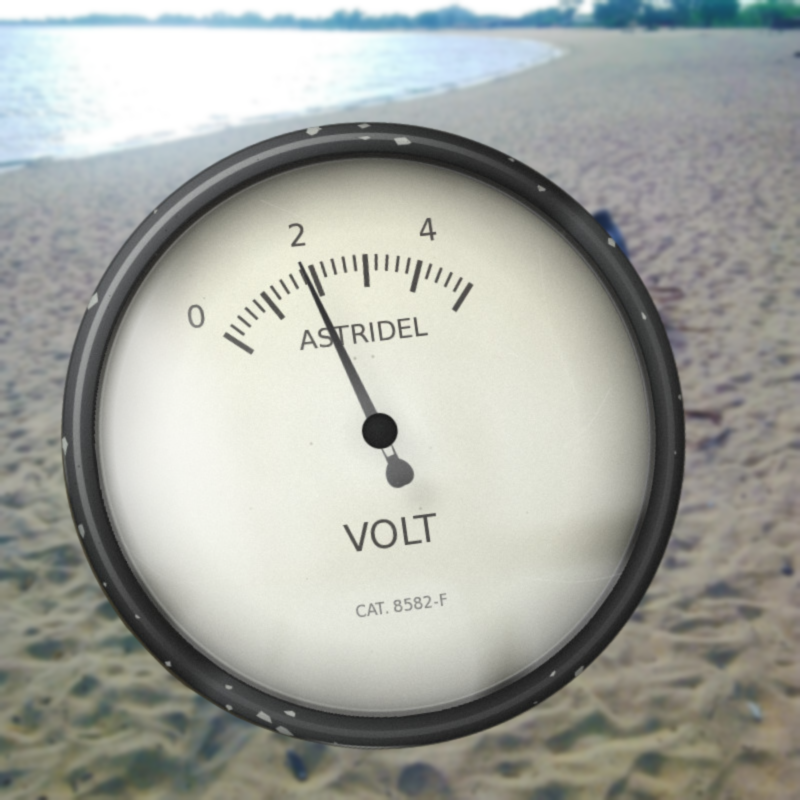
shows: 1.8 V
